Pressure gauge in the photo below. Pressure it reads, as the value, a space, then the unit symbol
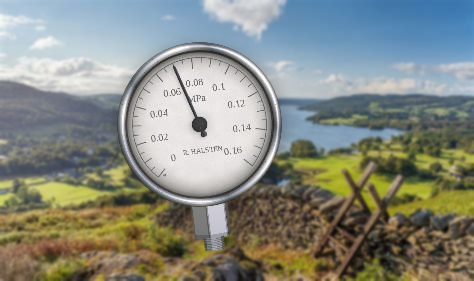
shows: 0.07 MPa
